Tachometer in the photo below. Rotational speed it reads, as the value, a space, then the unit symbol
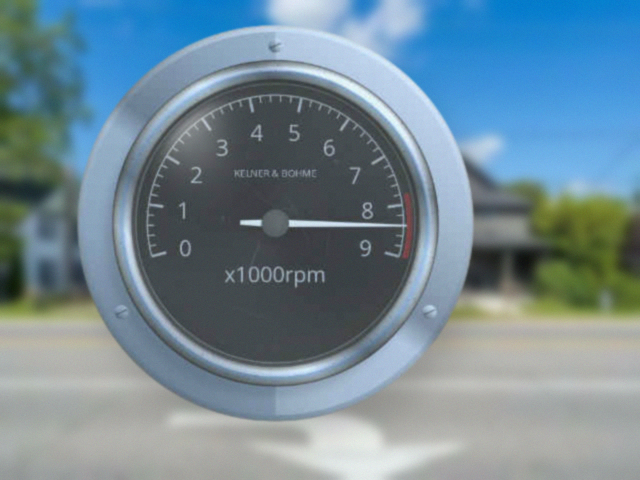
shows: 8400 rpm
